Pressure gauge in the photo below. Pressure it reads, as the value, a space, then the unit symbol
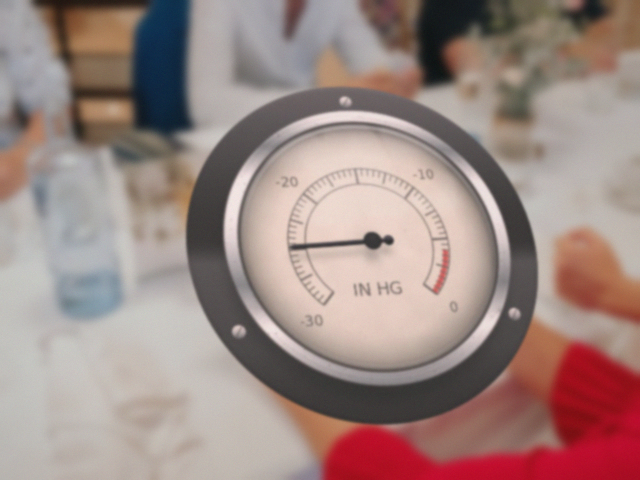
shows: -25 inHg
